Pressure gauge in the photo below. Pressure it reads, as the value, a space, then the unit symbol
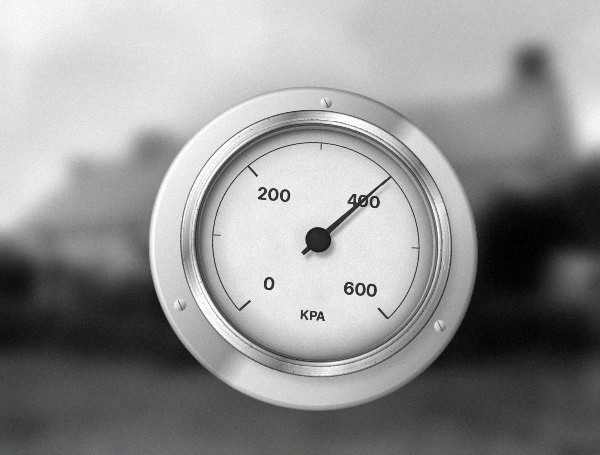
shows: 400 kPa
